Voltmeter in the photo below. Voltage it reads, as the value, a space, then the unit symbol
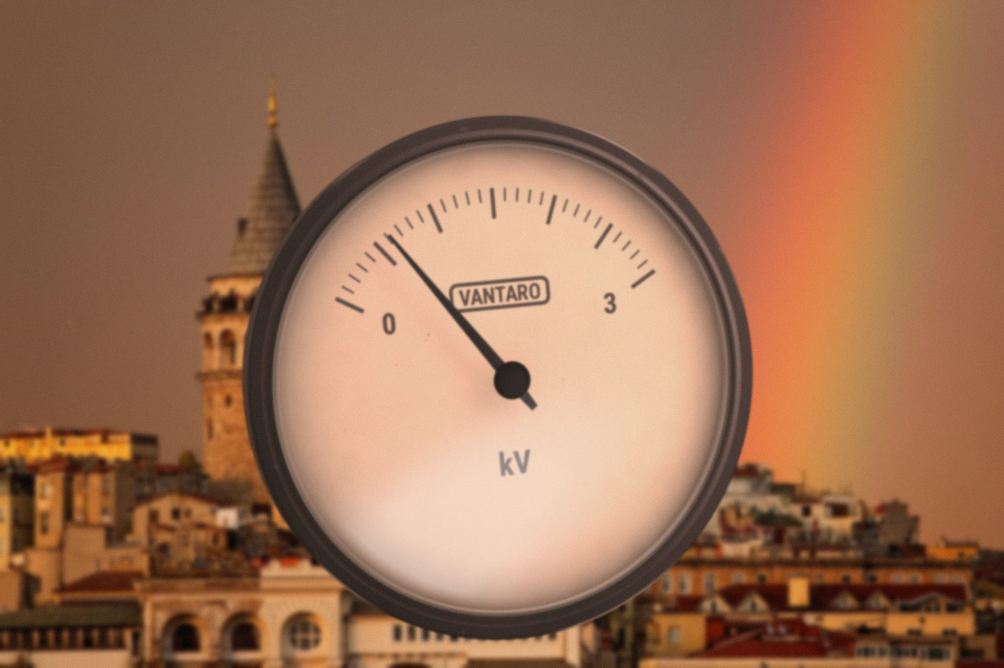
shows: 0.6 kV
